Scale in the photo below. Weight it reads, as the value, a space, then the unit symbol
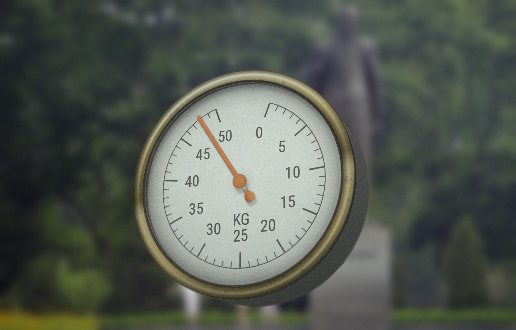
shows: 48 kg
